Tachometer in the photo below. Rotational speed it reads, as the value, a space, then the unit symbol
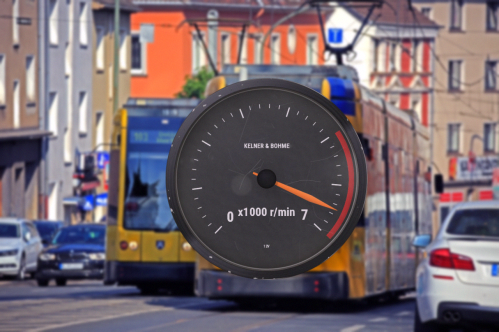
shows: 6500 rpm
